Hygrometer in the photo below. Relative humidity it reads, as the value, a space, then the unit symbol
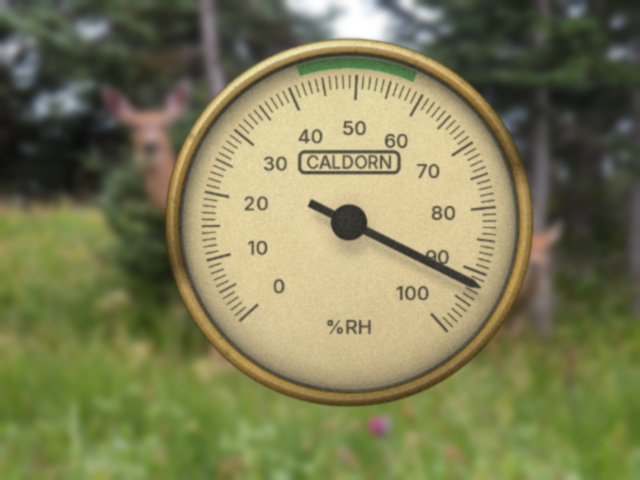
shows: 92 %
